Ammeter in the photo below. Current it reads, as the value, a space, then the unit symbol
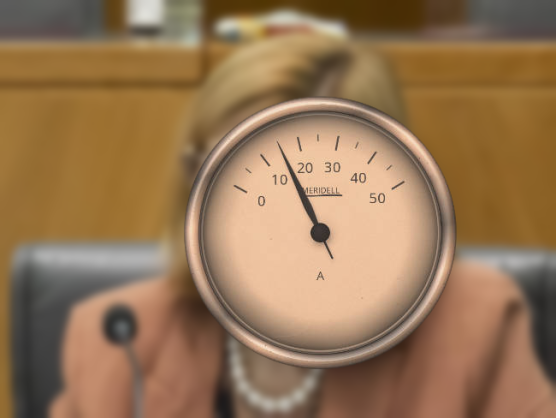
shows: 15 A
